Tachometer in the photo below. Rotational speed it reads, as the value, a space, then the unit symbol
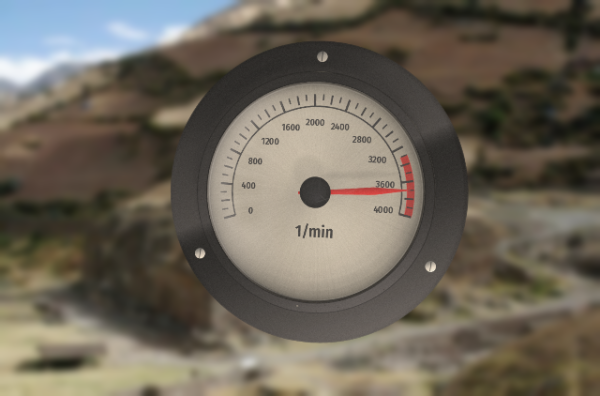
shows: 3700 rpm
